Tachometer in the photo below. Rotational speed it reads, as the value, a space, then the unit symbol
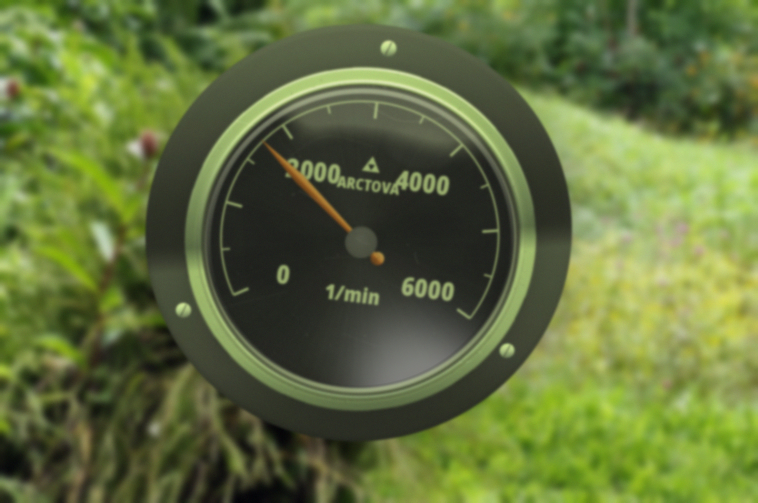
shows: 1750 rpm
